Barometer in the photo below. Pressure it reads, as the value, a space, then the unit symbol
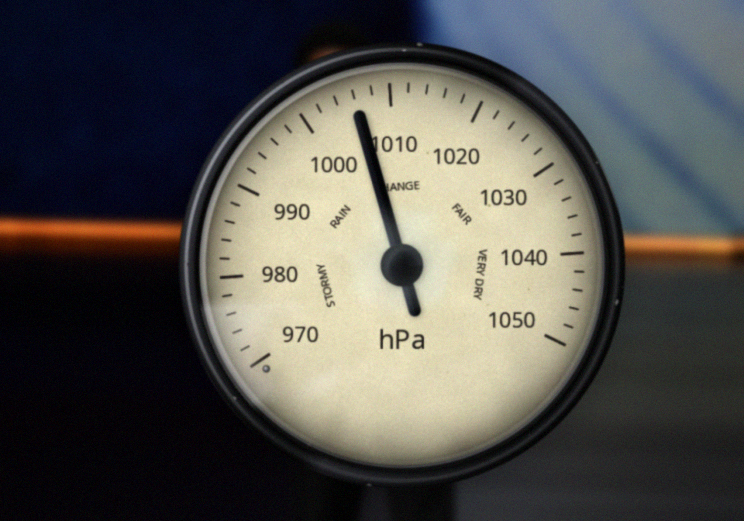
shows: 1006 hPa
